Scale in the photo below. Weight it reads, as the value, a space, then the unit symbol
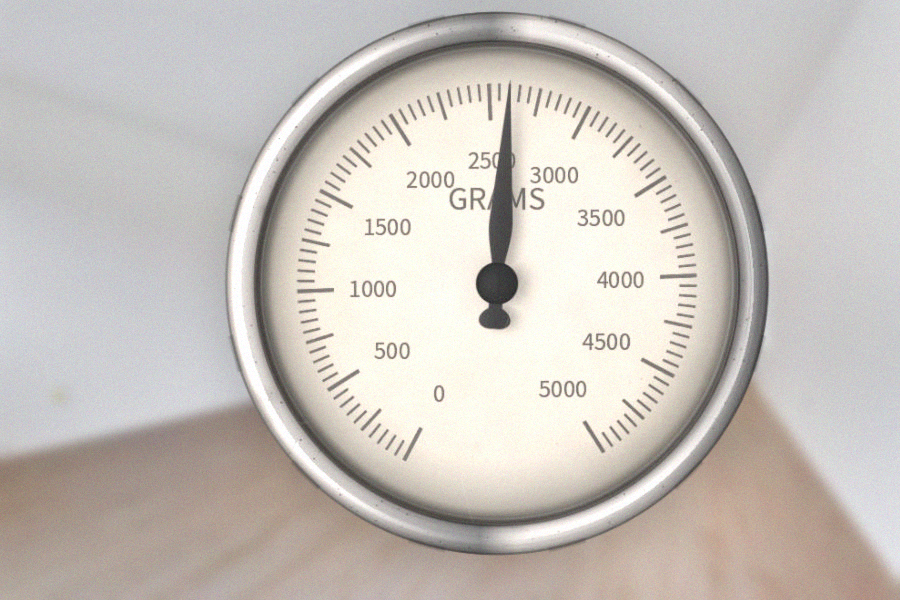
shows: 2600 g
